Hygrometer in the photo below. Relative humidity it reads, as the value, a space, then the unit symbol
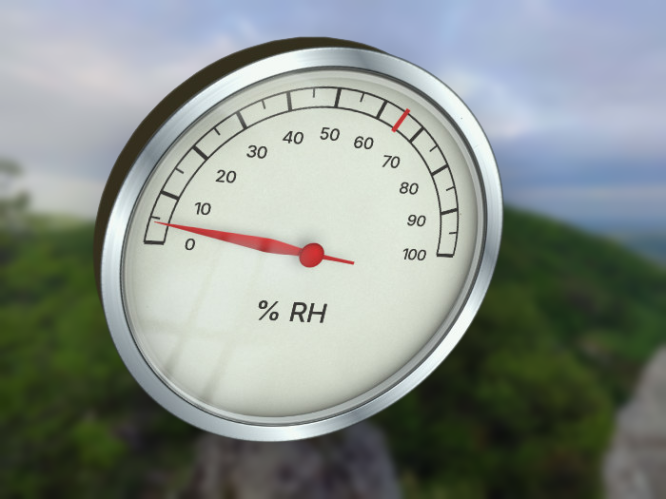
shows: 5 %
